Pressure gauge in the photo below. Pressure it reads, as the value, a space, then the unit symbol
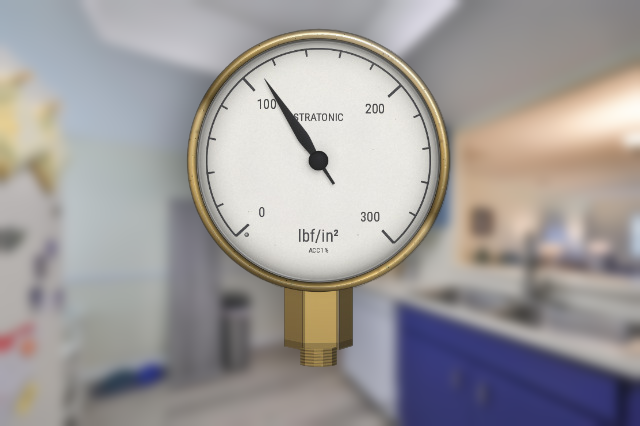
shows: 110 psi
